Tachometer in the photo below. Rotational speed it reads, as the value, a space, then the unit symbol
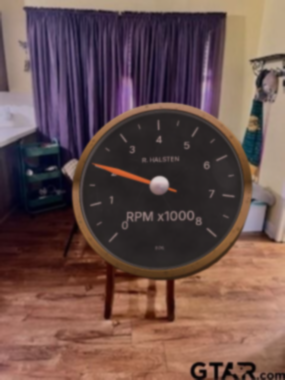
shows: 2000 rpm
